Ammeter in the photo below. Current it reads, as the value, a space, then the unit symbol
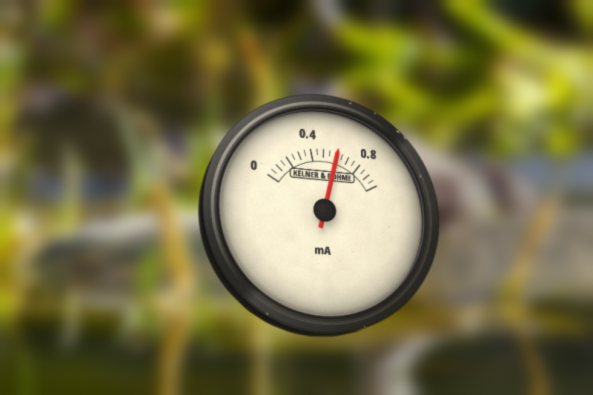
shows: 0.6 mA
